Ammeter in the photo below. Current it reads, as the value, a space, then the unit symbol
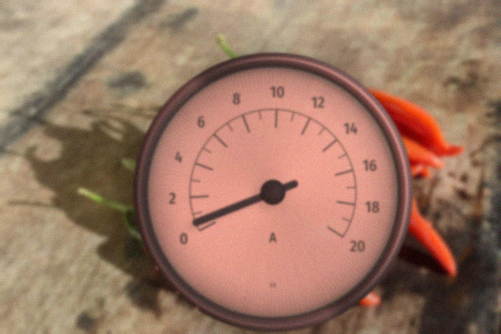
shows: 0.5 A
